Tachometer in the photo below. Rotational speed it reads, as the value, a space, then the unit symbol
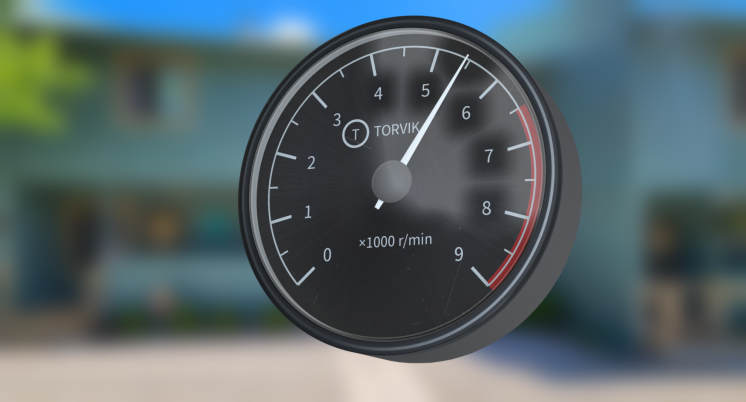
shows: 5500 rpm
